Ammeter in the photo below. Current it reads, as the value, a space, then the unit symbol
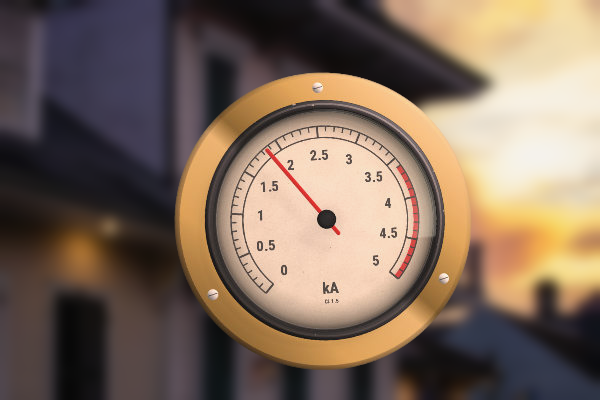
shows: 1.85 kA
